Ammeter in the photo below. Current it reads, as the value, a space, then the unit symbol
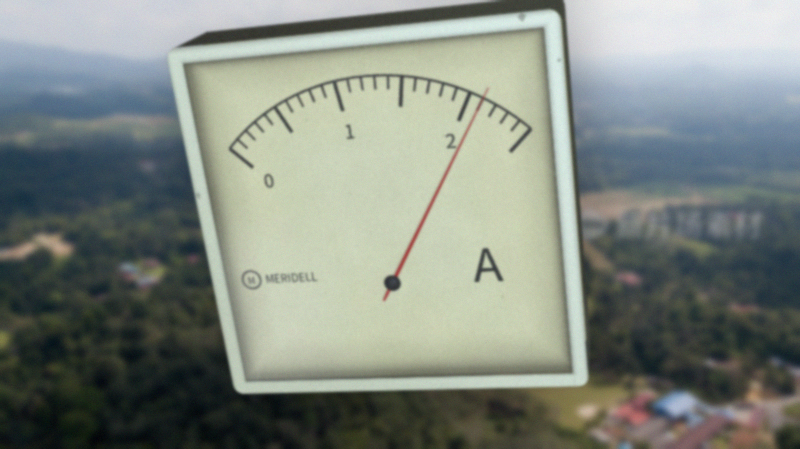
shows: 2.1 A
